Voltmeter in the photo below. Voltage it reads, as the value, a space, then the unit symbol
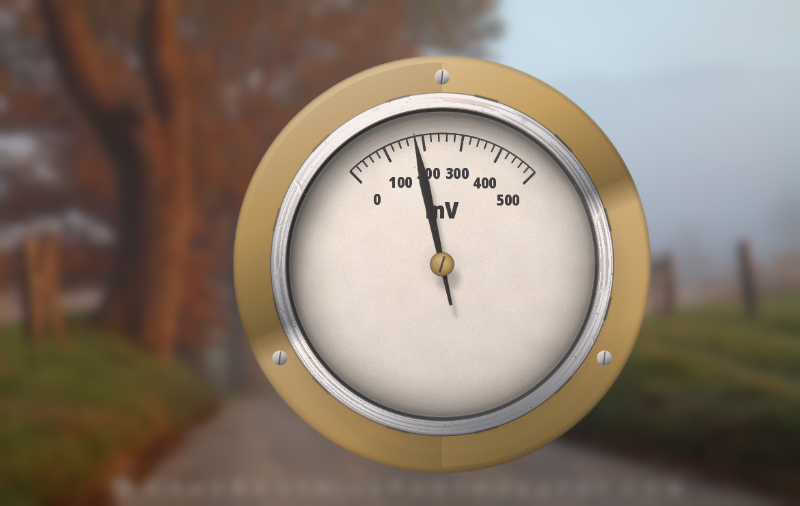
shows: 180 mV
